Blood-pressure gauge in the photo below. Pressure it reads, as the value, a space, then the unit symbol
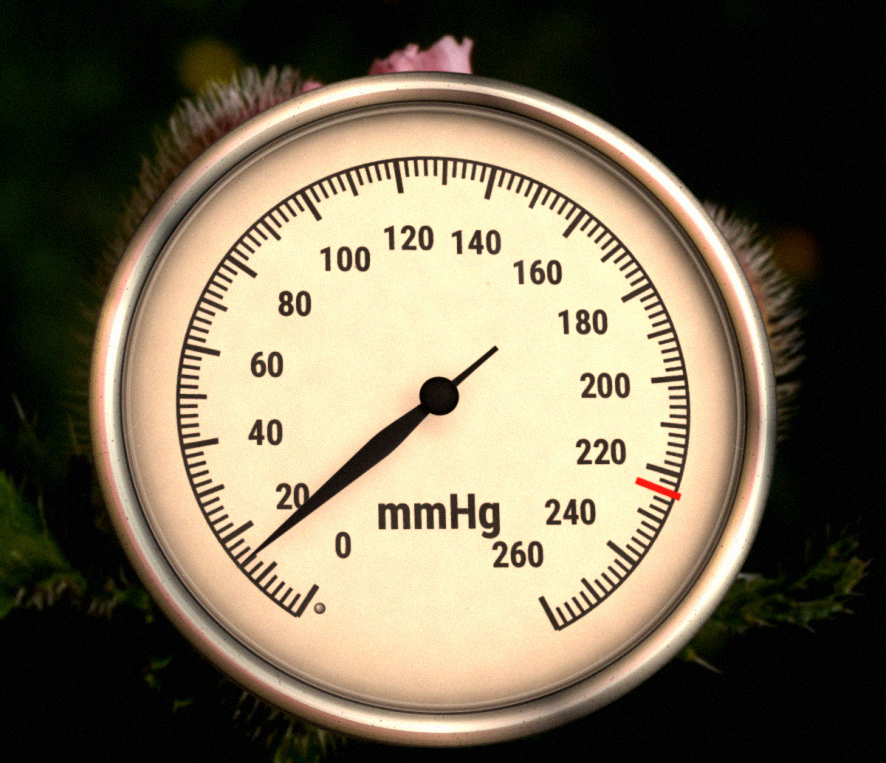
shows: 14 mmHg
